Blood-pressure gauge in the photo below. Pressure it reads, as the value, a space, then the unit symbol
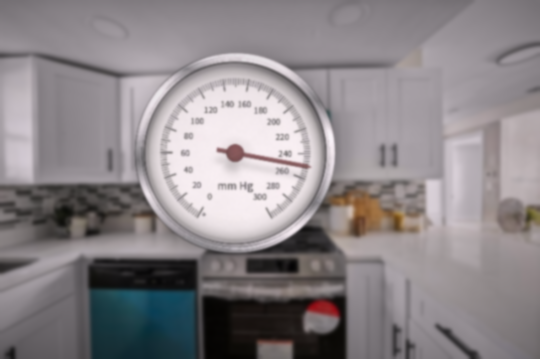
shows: 250 mmHg
